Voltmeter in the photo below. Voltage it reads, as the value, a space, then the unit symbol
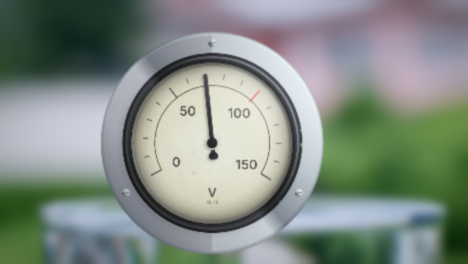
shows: 70 V
